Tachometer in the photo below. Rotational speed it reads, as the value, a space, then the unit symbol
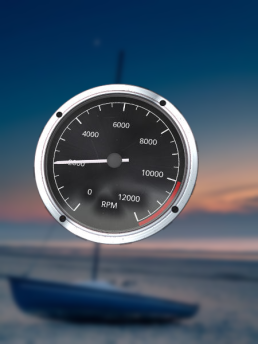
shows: 2000 rpm
